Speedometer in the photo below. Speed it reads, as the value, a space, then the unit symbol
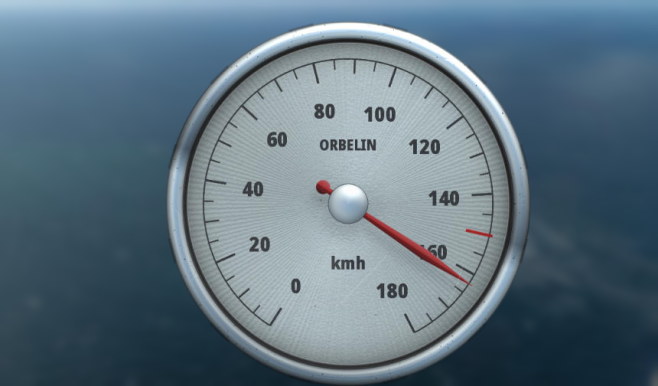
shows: 162.5 km/h
